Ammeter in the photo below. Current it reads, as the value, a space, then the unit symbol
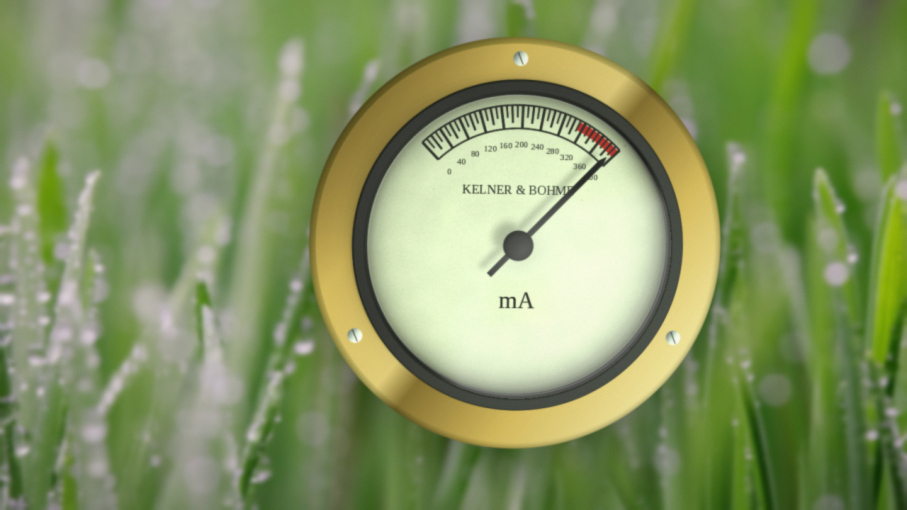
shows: 390 mA
